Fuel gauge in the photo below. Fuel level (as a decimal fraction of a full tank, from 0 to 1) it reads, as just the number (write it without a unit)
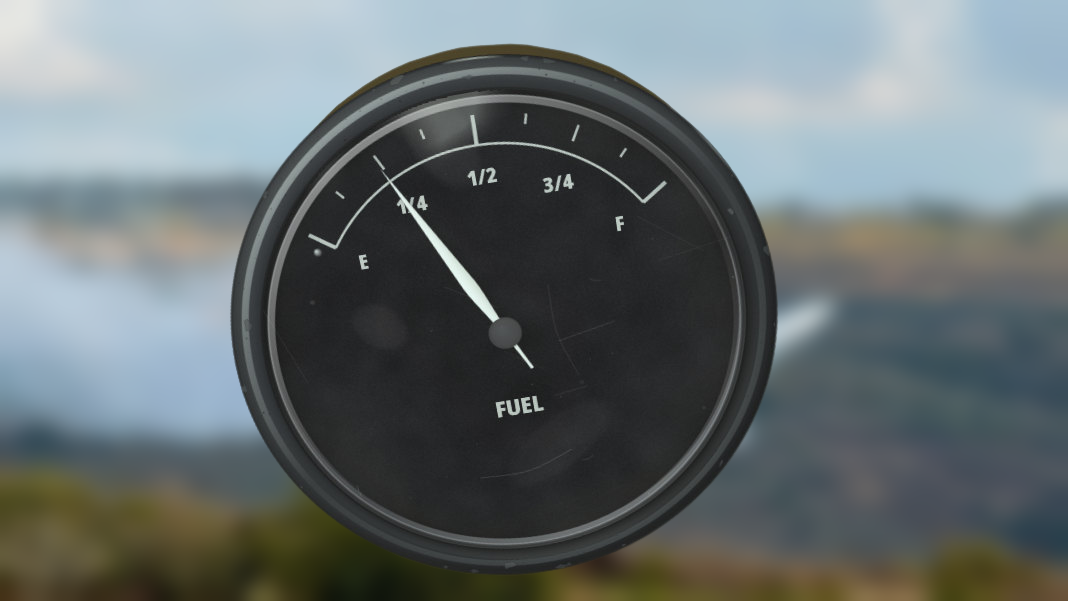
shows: 0.25
